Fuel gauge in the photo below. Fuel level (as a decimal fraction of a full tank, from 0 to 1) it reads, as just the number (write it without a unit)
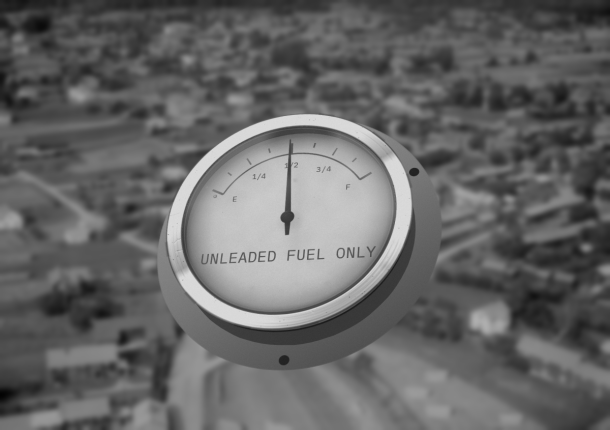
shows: 0.5
